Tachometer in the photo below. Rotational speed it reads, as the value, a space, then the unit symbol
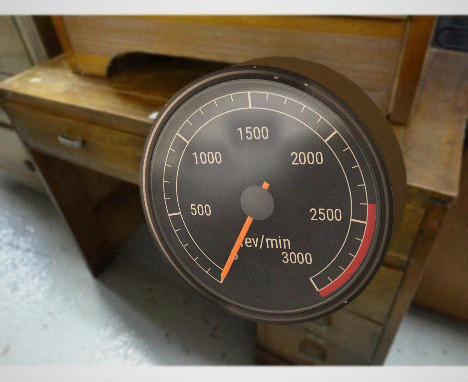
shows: 0 rpm
